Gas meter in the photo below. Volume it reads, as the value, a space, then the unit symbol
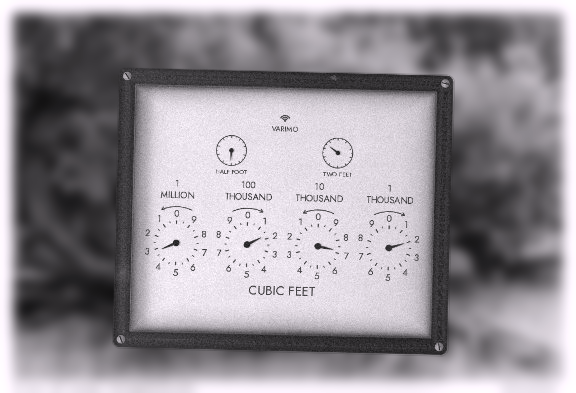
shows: 317200 ft³
